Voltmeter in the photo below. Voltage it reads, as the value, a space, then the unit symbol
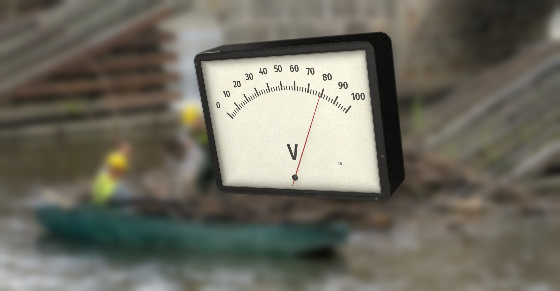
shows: 80 V
